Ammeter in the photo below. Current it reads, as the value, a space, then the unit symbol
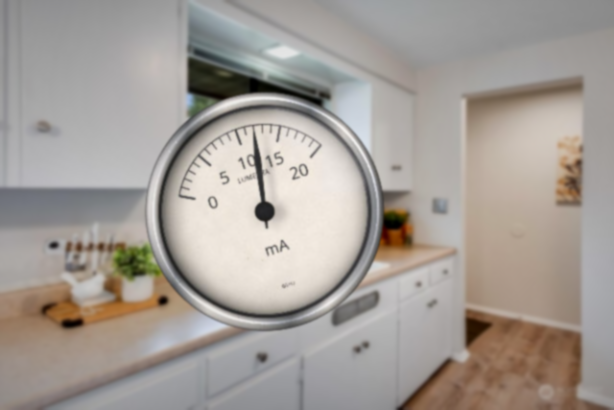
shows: 12 mA
